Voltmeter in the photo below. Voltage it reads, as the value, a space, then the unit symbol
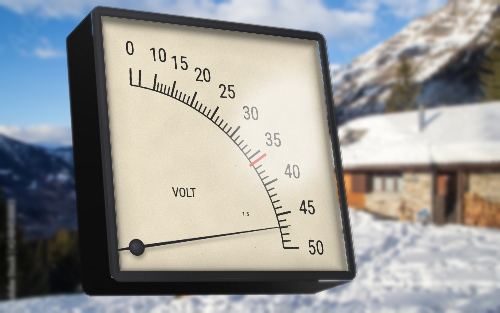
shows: 47 V
